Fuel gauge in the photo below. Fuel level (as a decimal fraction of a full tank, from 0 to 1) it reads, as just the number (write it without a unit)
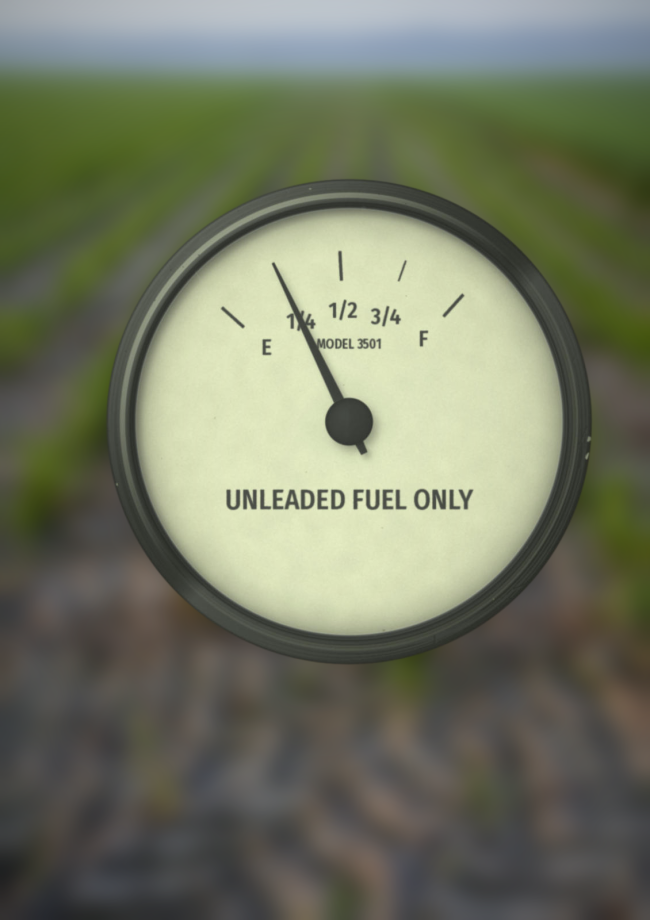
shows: 0.25
